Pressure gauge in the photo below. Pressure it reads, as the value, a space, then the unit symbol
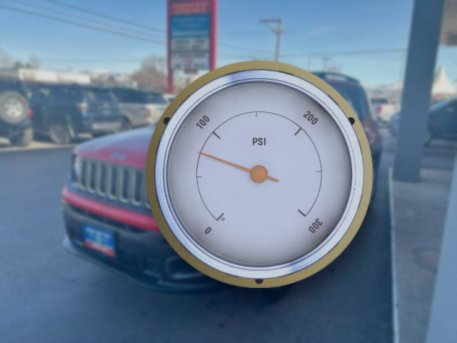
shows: 75 psi
